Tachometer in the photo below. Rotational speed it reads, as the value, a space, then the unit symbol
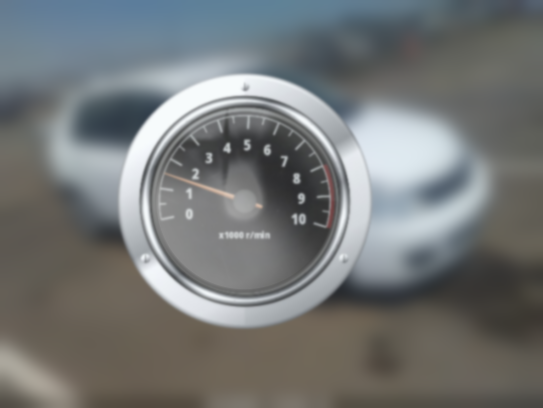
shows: 1500 rpm
